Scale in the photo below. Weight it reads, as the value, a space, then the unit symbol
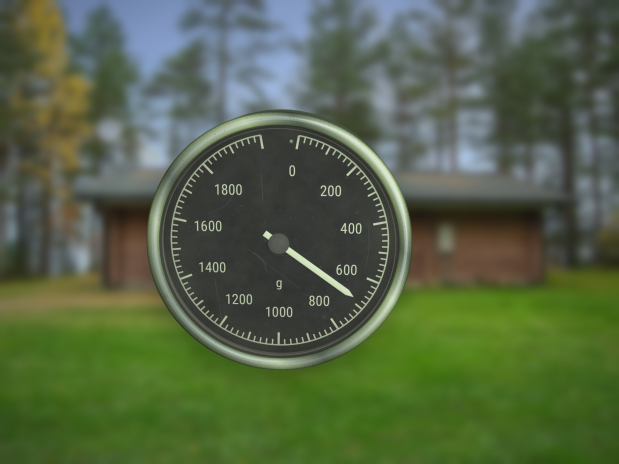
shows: 680 g
